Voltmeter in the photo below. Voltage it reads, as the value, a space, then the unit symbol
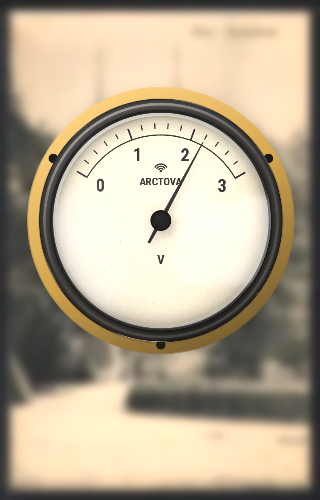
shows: 2.2 V
